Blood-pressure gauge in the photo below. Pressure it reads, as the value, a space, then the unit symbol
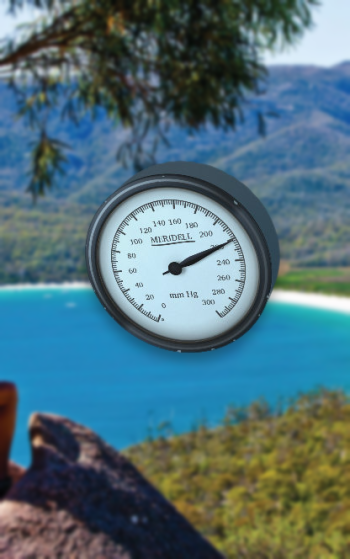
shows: 220 mmHg
